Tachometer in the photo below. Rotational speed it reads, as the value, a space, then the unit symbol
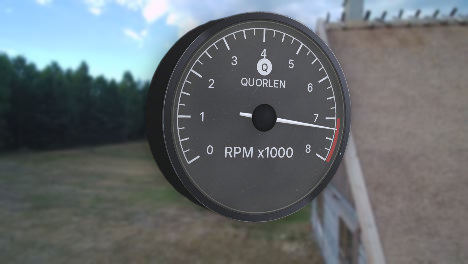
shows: 7250 rpm
